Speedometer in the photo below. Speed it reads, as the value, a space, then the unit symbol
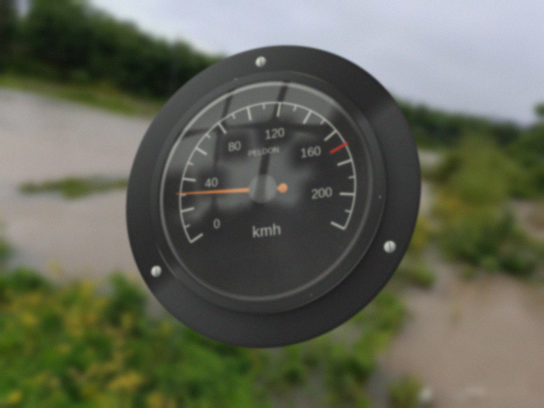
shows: 30 km/h
